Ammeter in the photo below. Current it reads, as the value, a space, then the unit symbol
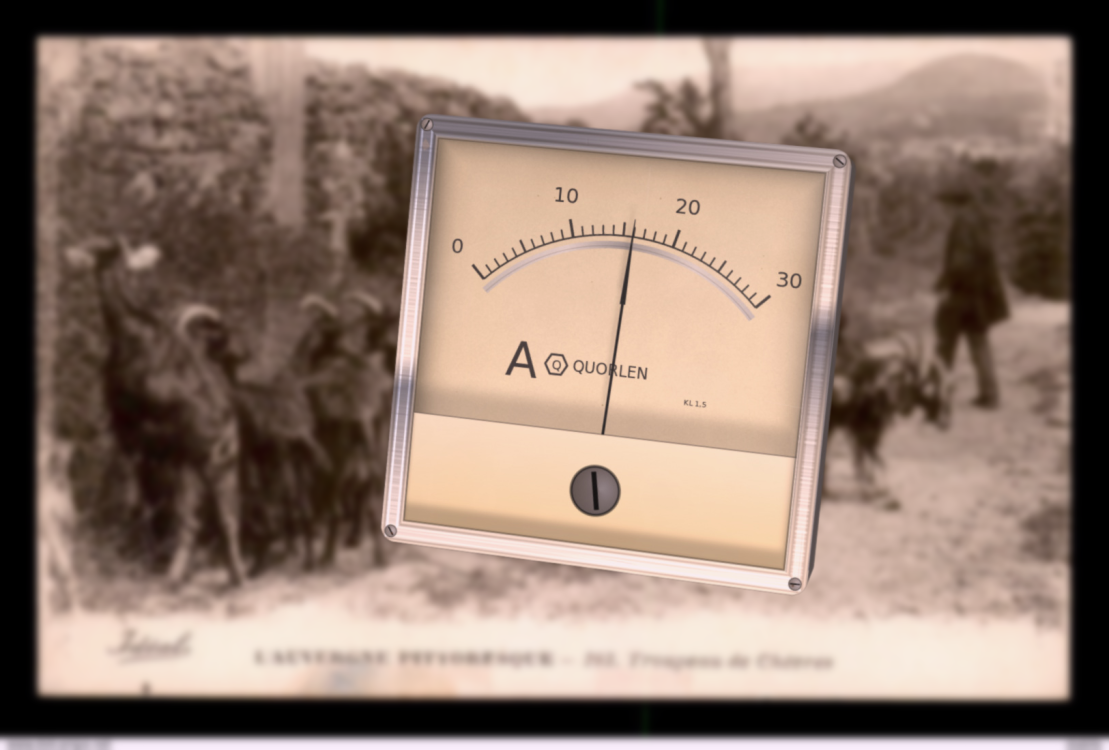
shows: 16 A
